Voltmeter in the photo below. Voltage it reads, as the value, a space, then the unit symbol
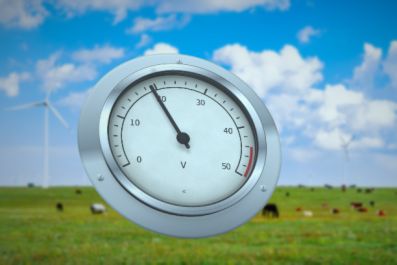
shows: 19 V
